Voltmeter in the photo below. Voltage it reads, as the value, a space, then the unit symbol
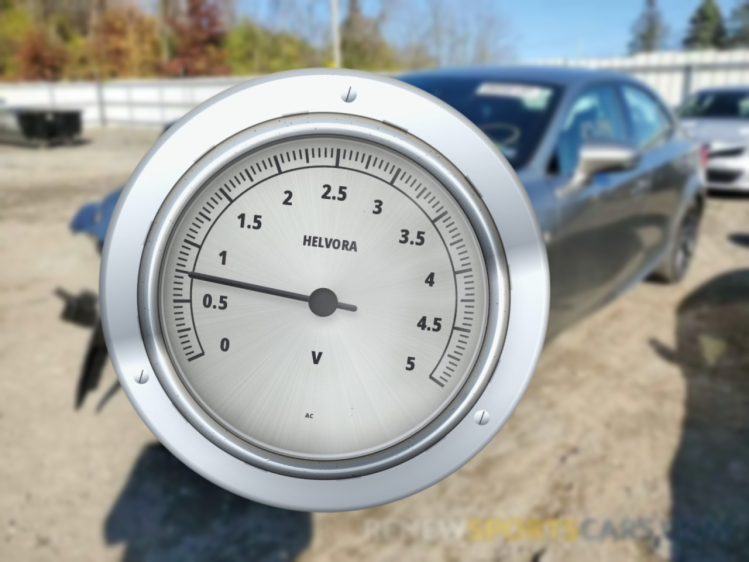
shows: 0.75 V
